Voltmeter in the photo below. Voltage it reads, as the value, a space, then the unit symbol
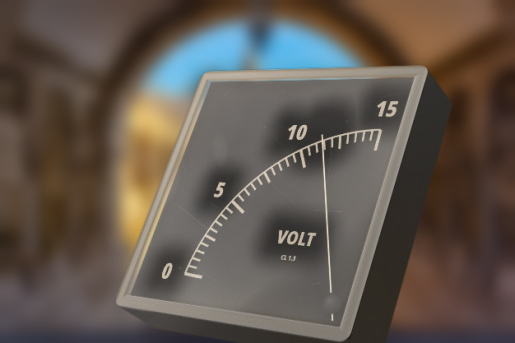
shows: 11.5 V
